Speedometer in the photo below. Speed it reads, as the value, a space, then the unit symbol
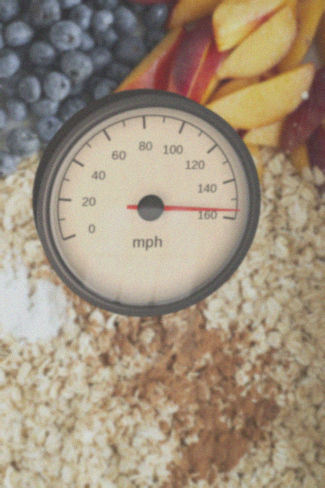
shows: 155 mph
